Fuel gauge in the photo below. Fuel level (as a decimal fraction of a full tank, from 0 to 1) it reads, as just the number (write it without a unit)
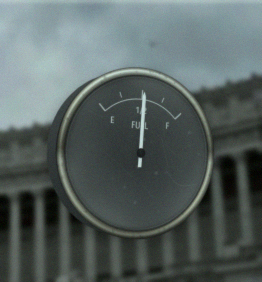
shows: 0.5
